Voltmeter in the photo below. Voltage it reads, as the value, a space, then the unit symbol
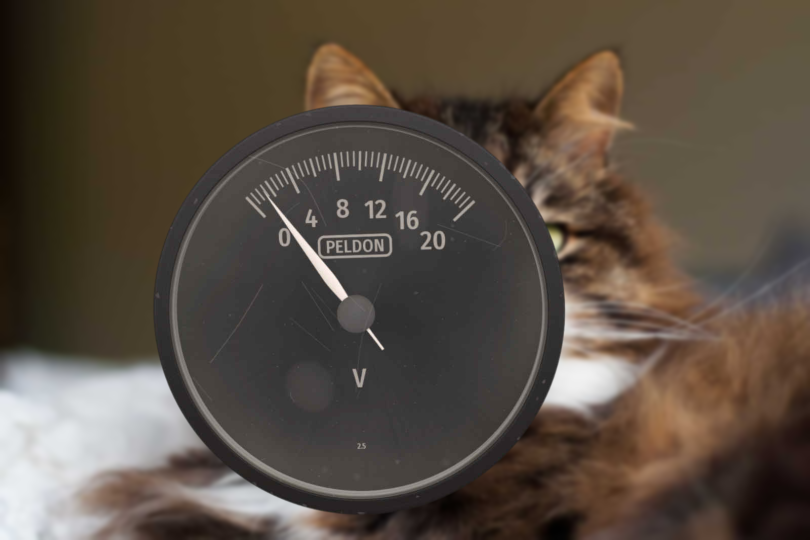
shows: 1.5 V
